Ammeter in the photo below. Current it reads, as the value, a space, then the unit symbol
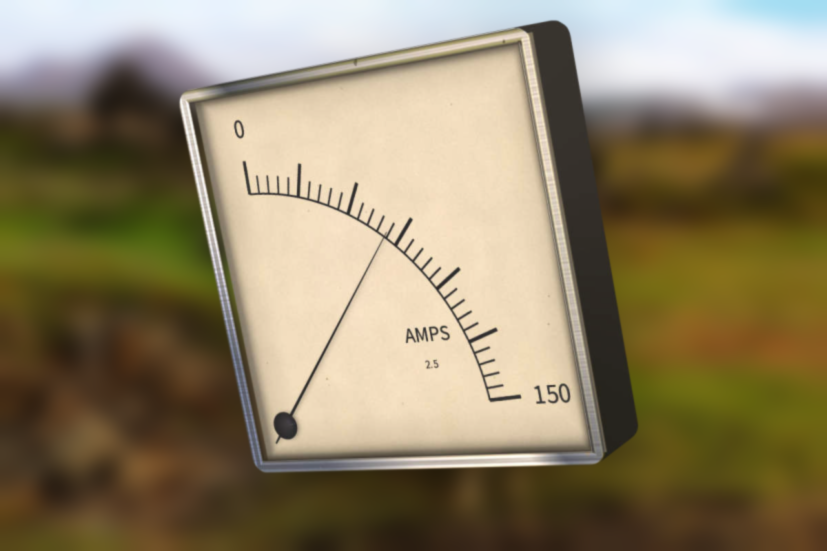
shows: 70 A
